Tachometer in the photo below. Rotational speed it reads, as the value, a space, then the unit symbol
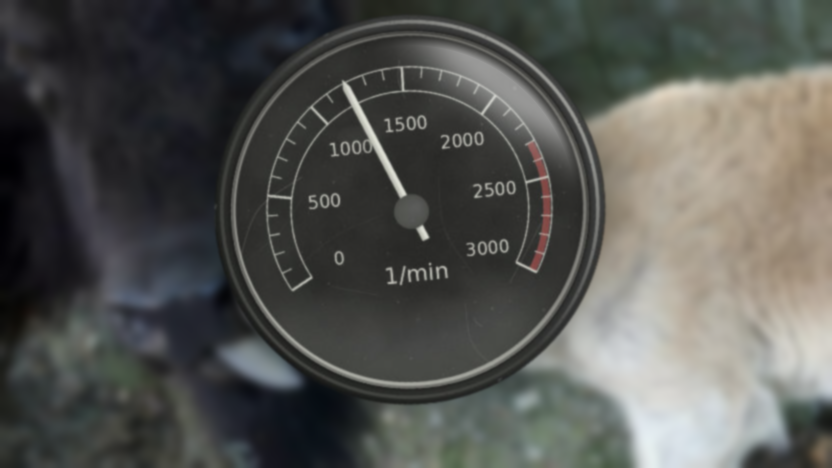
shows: 1200 rpm
